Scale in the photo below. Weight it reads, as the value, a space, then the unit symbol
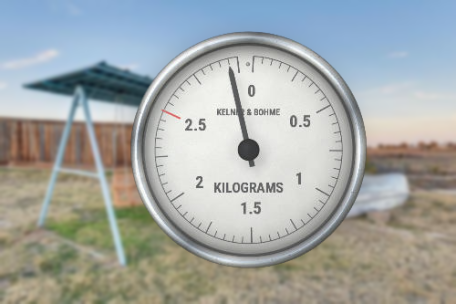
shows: 2.95 kg
